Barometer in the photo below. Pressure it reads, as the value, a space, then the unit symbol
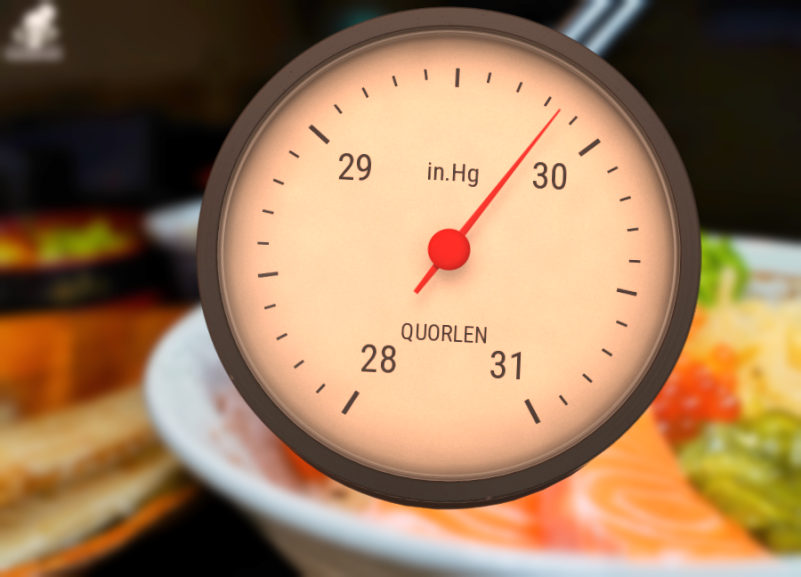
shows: 29.85 inHg
